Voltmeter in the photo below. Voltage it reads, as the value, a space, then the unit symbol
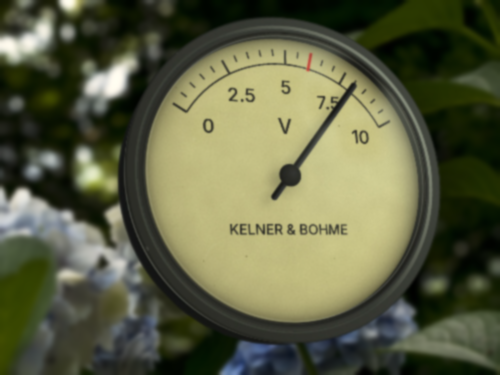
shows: 8 V
